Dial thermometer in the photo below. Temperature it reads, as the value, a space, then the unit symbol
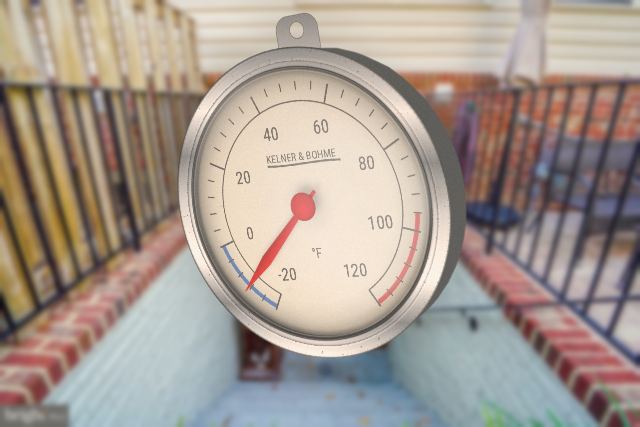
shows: -12 °F
